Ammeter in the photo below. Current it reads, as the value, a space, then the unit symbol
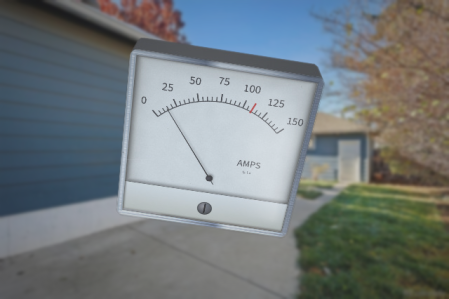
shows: 15 A
